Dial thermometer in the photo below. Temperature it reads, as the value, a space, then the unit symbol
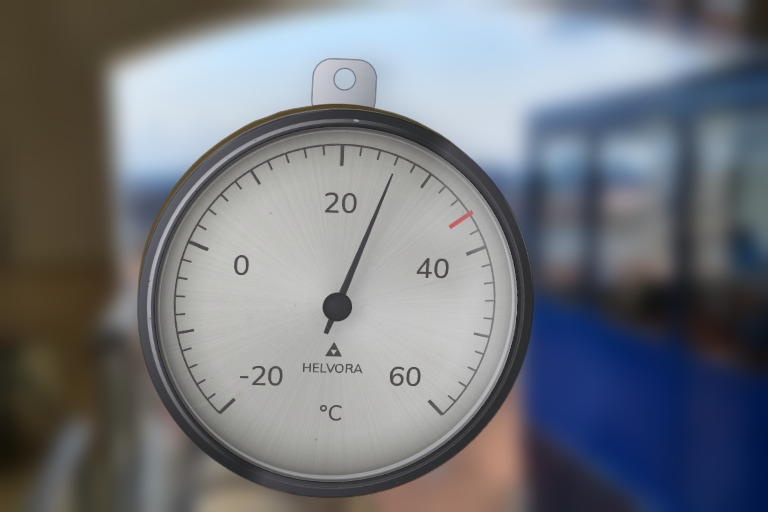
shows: 26 °C
